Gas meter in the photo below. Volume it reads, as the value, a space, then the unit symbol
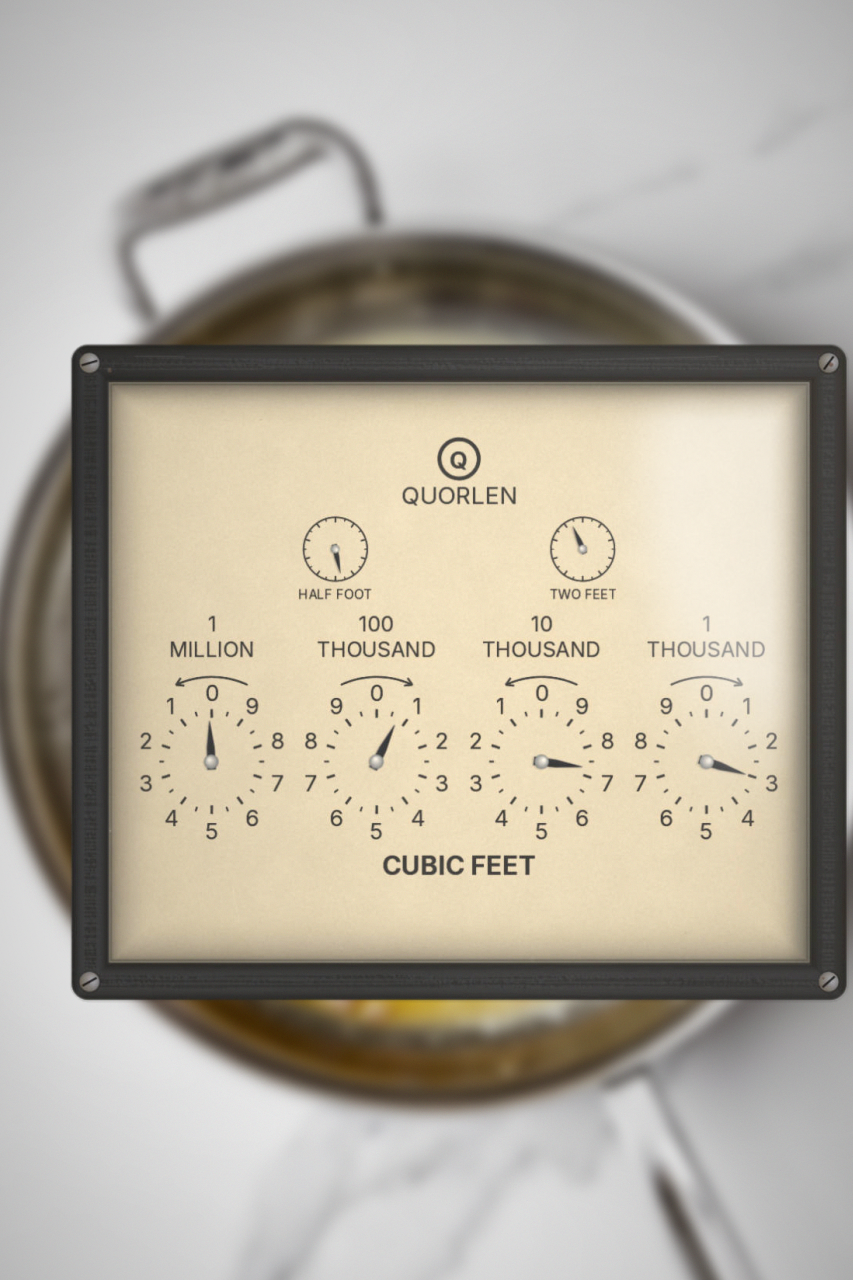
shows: 7300 ft³
